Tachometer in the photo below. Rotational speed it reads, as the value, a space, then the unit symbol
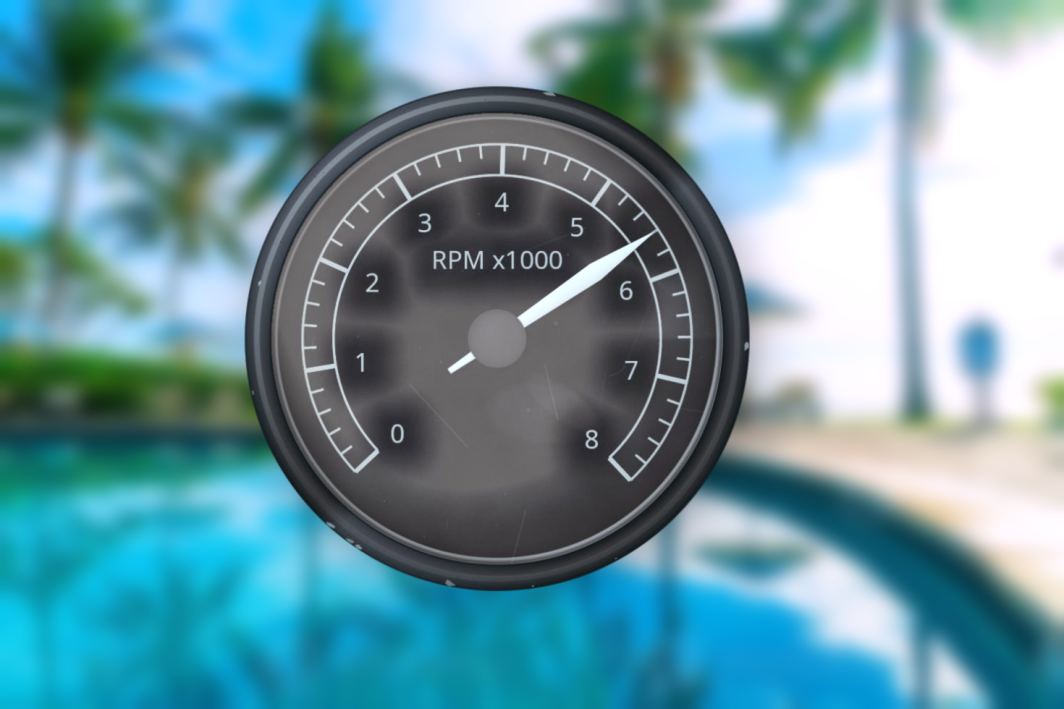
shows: 5600 rpm
